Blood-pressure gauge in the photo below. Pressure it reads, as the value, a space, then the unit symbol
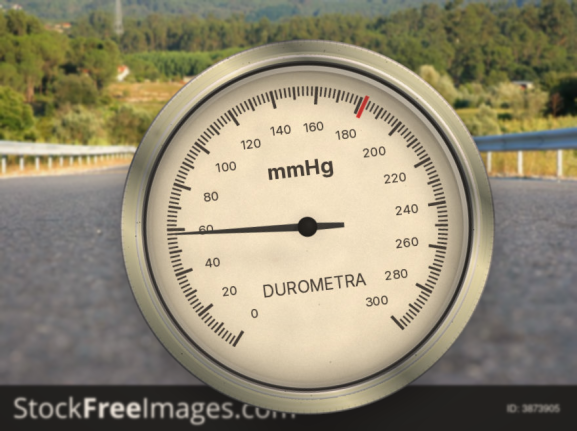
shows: 58 mmHg
